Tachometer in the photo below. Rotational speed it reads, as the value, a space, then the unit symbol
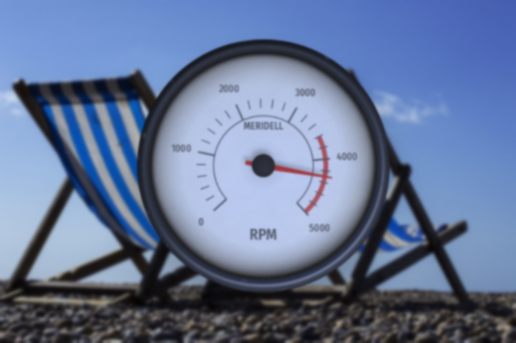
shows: 4300 rpm
